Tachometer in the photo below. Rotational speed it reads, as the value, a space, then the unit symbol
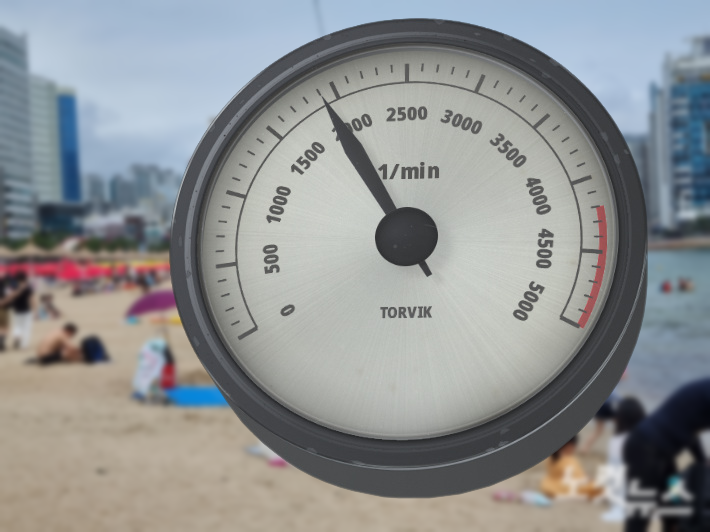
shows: 1900 rpm
